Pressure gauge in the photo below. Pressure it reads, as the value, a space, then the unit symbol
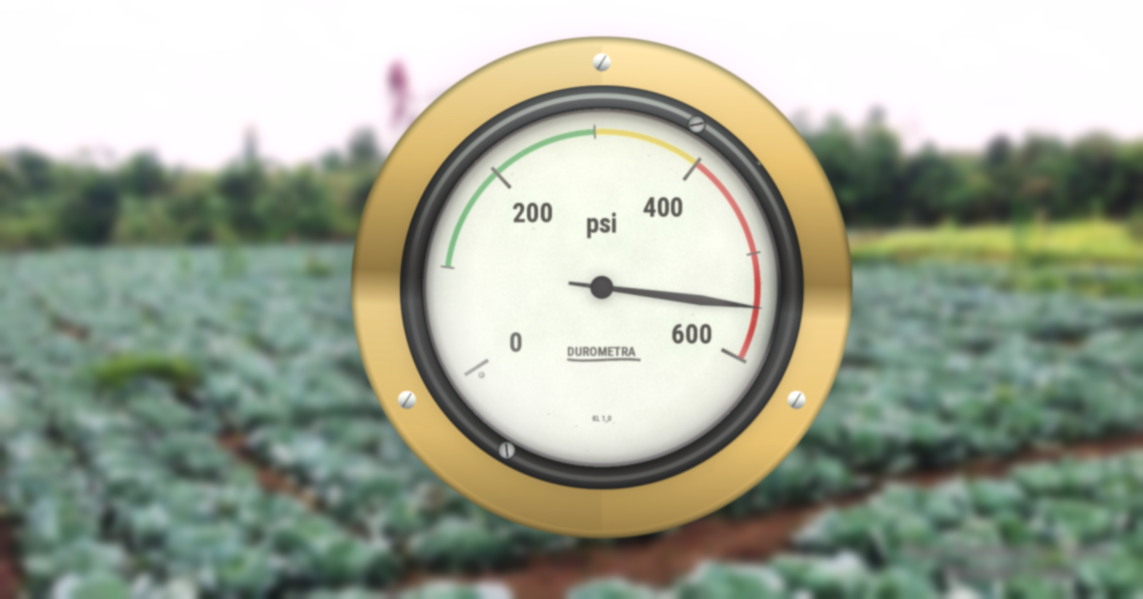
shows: 550 psi
